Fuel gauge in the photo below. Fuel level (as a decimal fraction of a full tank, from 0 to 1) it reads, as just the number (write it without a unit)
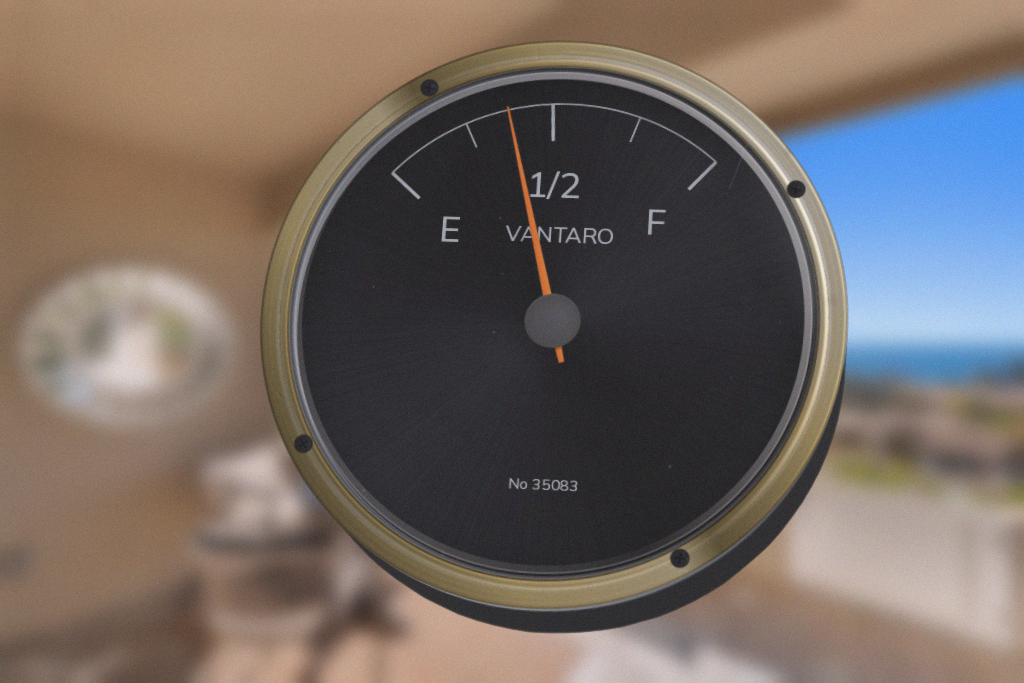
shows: 0.375
